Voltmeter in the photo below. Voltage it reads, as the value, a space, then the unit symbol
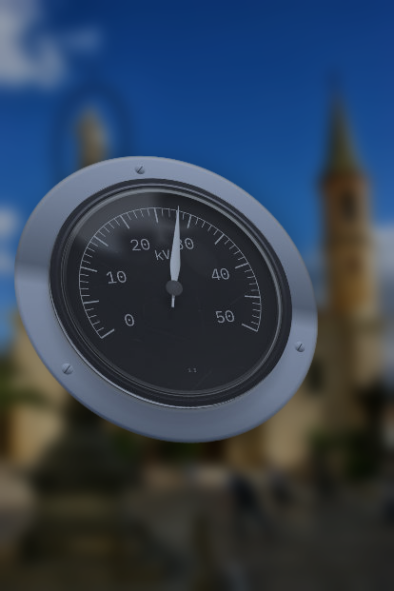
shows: 28 kV
